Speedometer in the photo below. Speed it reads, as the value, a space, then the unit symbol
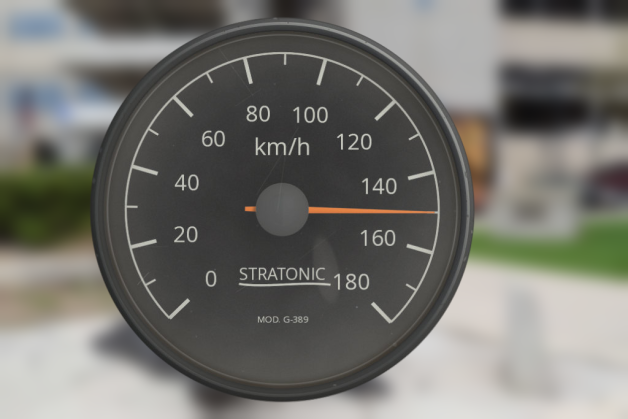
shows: 150 km/h
